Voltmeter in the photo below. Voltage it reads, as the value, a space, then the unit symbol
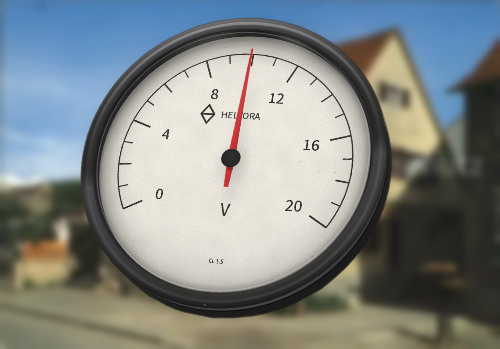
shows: 10 V
